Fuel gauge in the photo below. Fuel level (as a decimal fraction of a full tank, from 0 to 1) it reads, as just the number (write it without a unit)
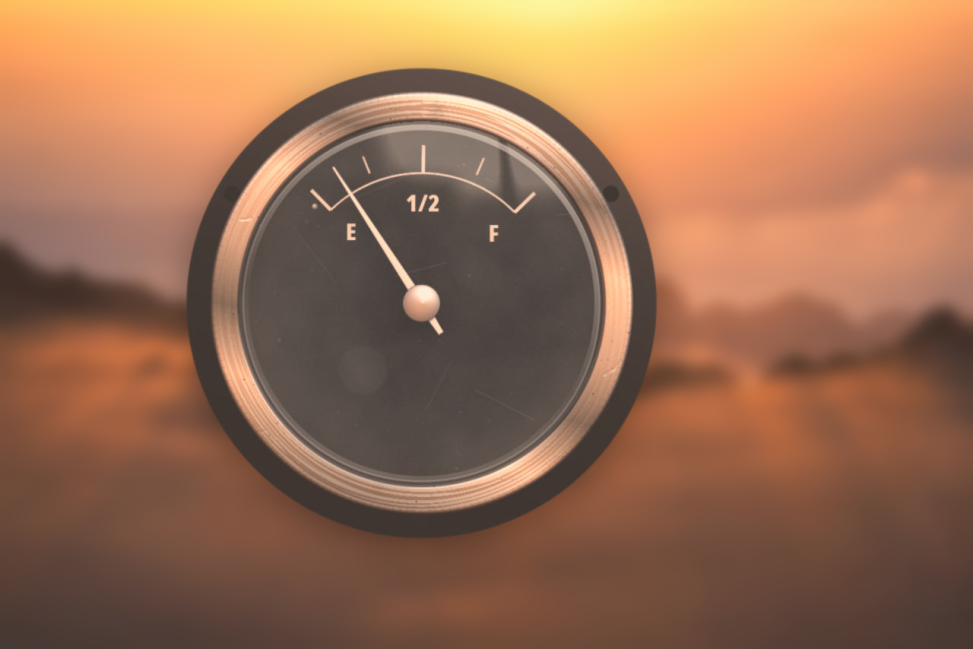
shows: 0.125
